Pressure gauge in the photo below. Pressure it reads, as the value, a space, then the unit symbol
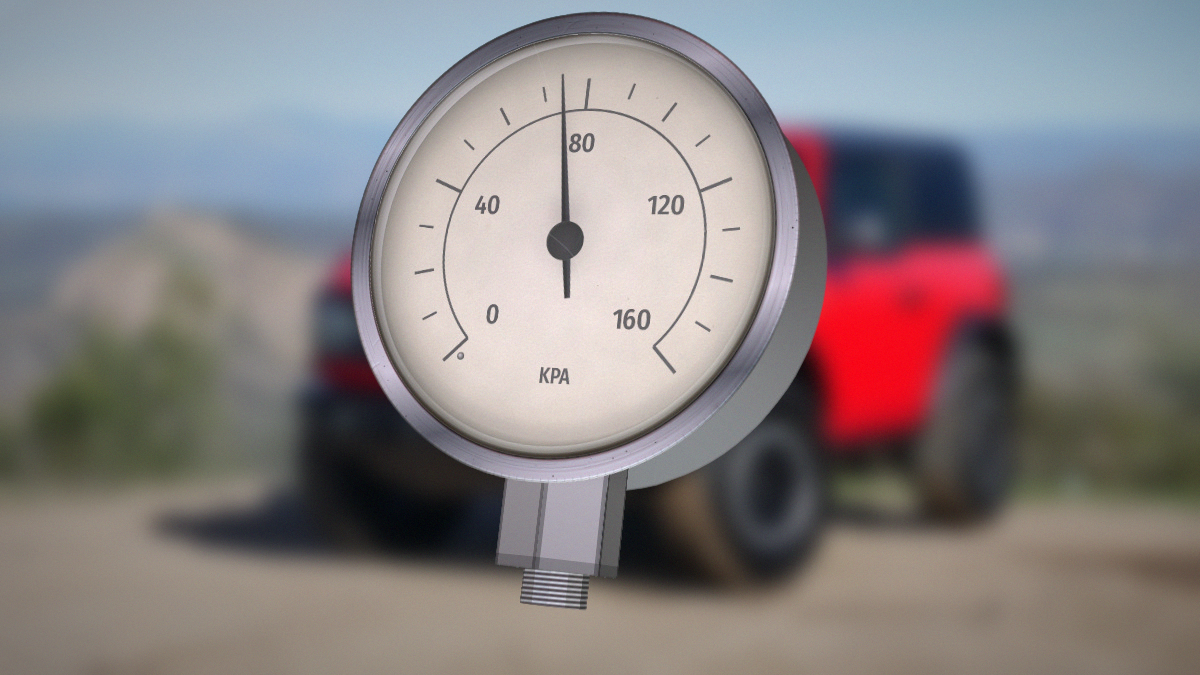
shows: 75 kPa
